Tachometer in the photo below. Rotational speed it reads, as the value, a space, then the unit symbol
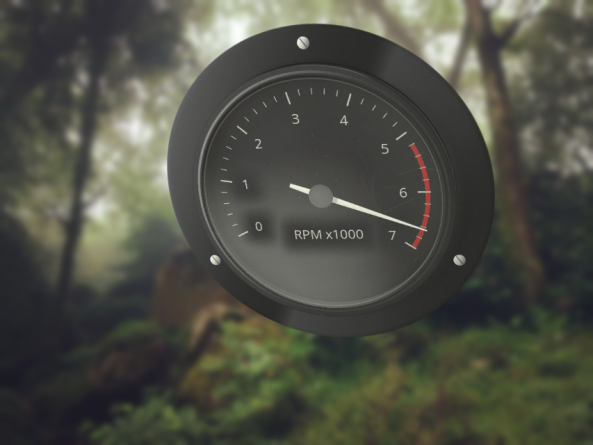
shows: 6600 rpm
